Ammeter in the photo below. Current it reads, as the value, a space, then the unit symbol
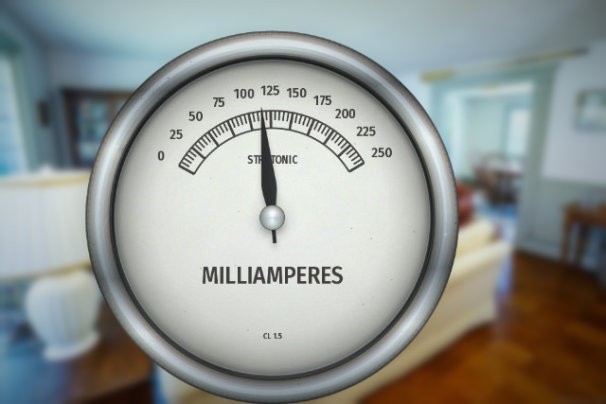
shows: 115 mA
